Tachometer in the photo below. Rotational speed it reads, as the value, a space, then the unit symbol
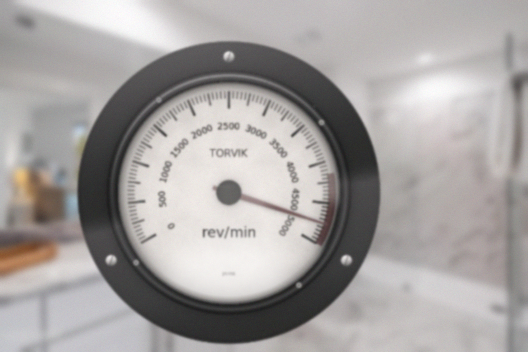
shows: 4750 rpm
